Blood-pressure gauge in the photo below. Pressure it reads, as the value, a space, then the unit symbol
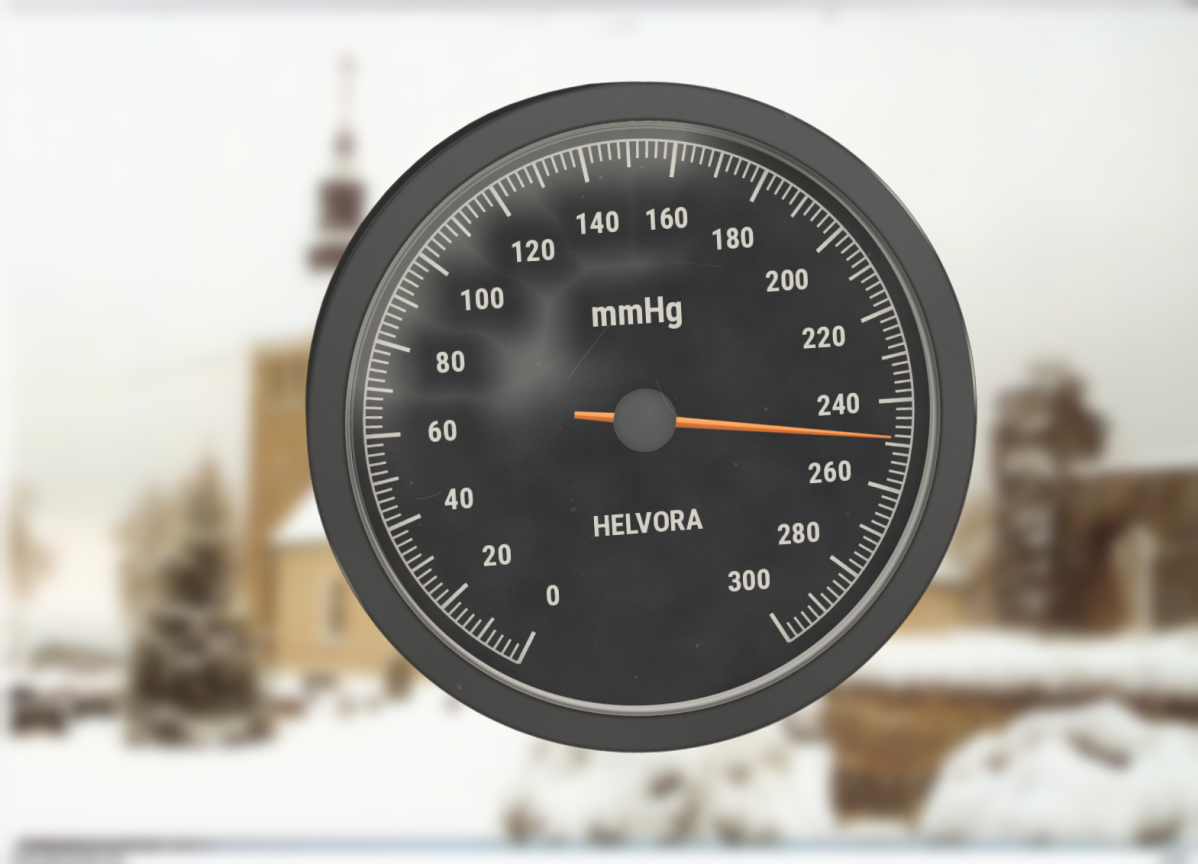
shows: 248 mmHg
